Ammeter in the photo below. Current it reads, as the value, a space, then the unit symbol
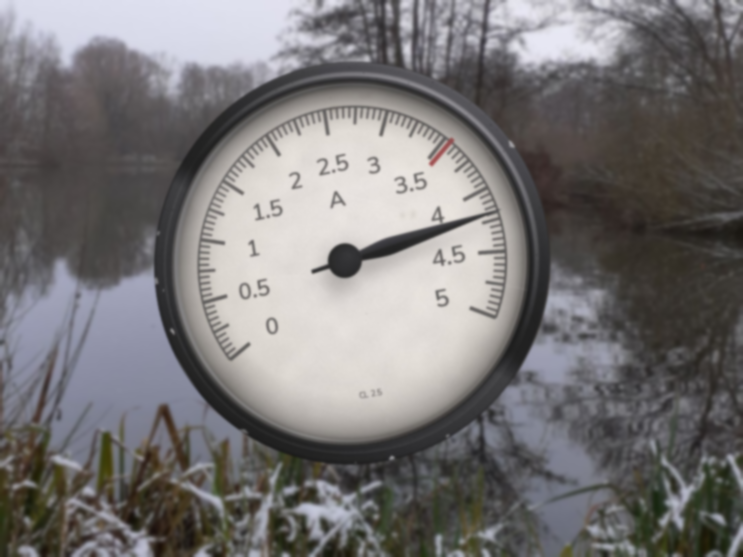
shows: 4.2 A
